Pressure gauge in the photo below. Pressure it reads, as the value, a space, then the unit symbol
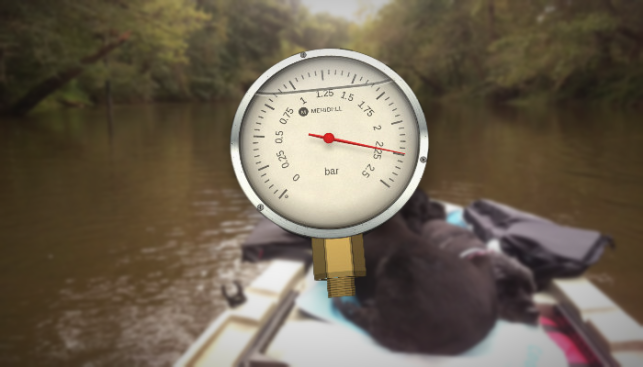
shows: 2.25 bar
